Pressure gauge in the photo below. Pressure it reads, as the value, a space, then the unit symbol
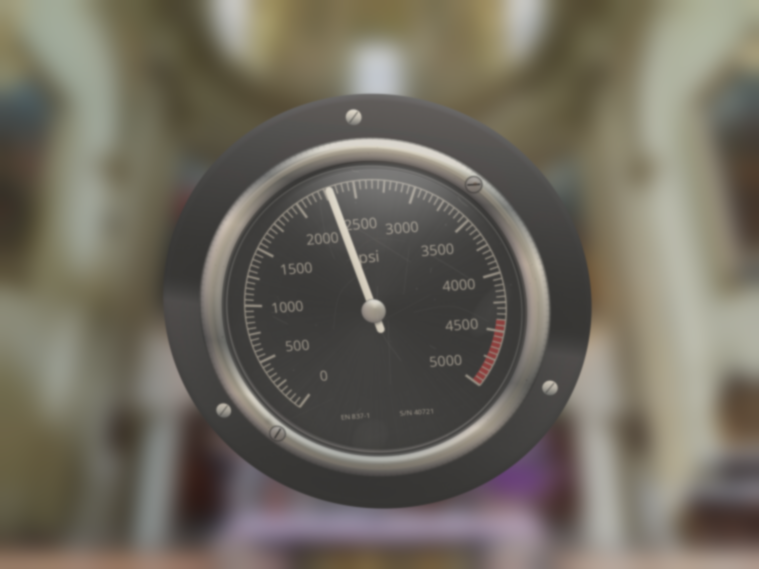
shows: 2300 psi
